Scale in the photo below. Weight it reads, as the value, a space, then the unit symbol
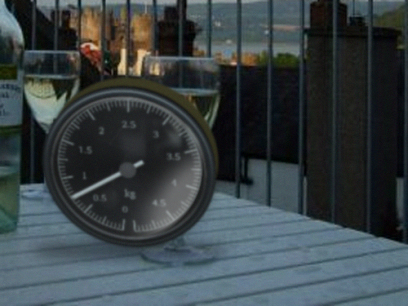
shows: 0.75 kg
